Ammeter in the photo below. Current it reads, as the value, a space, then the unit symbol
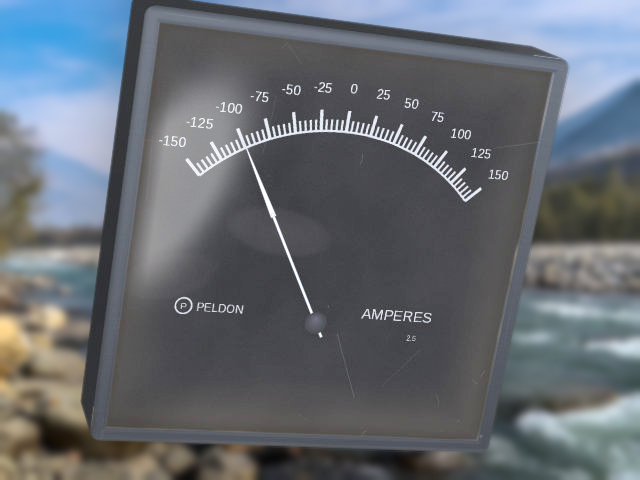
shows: -100 A
